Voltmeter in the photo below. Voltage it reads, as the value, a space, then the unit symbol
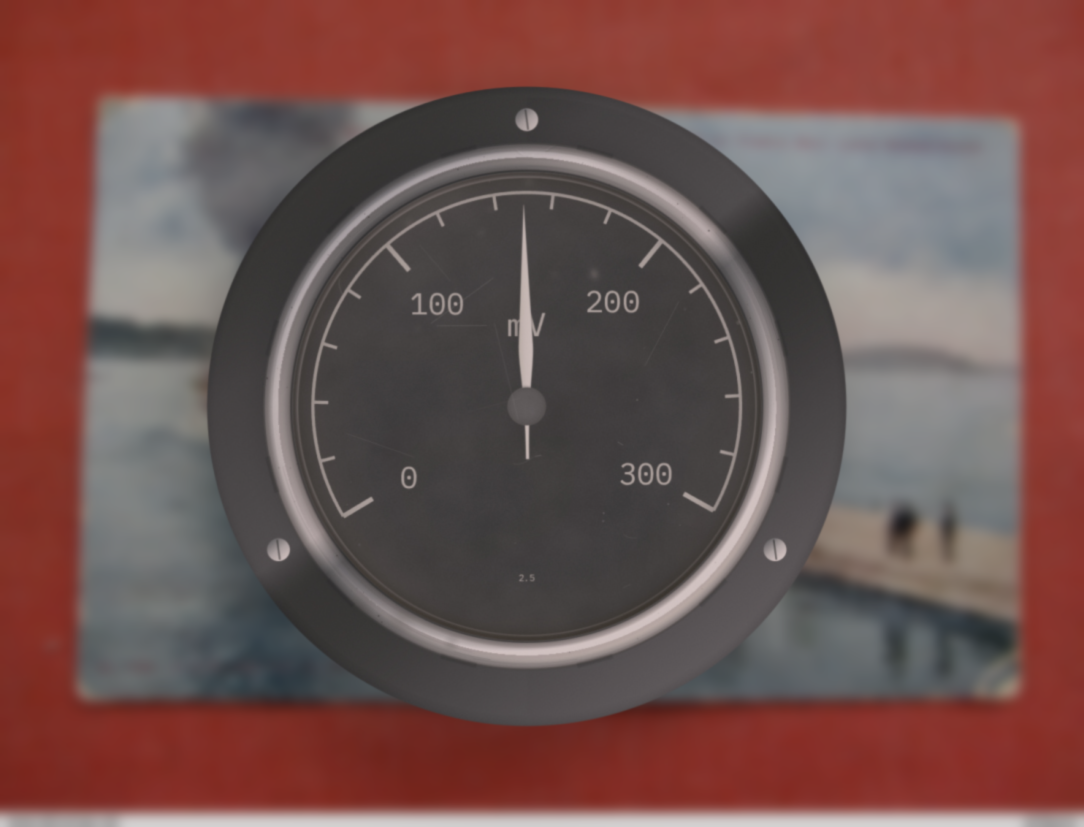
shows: 150 mV
